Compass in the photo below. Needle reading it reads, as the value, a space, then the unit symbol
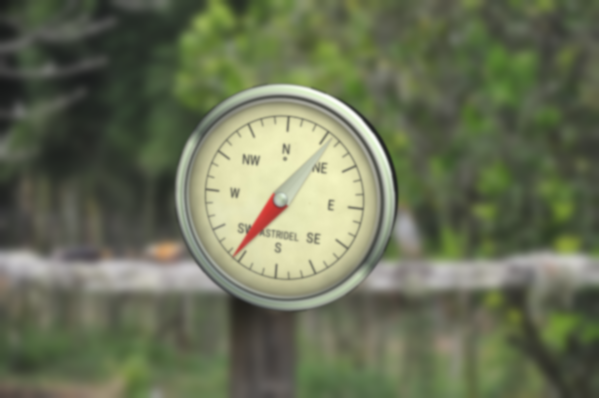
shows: 215 °
